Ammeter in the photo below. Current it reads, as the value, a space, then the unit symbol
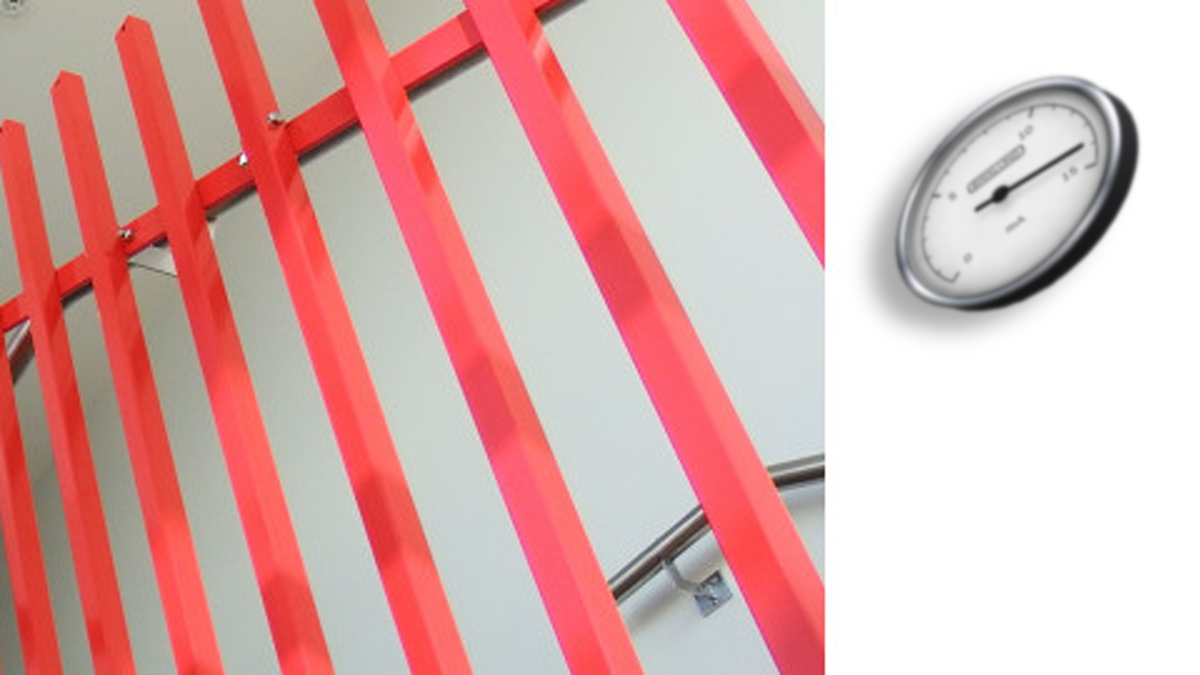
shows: 14 mA
